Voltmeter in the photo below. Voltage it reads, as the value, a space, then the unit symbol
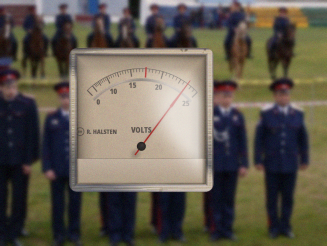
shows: 23.5 V
